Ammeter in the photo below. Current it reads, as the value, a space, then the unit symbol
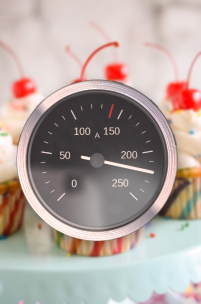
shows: 220 A
